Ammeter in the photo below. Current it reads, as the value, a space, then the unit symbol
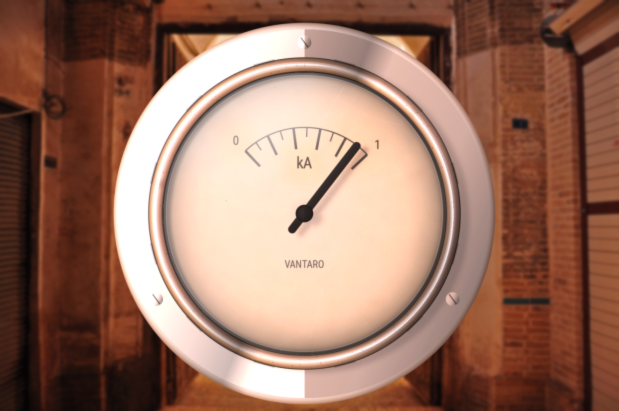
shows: 0.9 kA
